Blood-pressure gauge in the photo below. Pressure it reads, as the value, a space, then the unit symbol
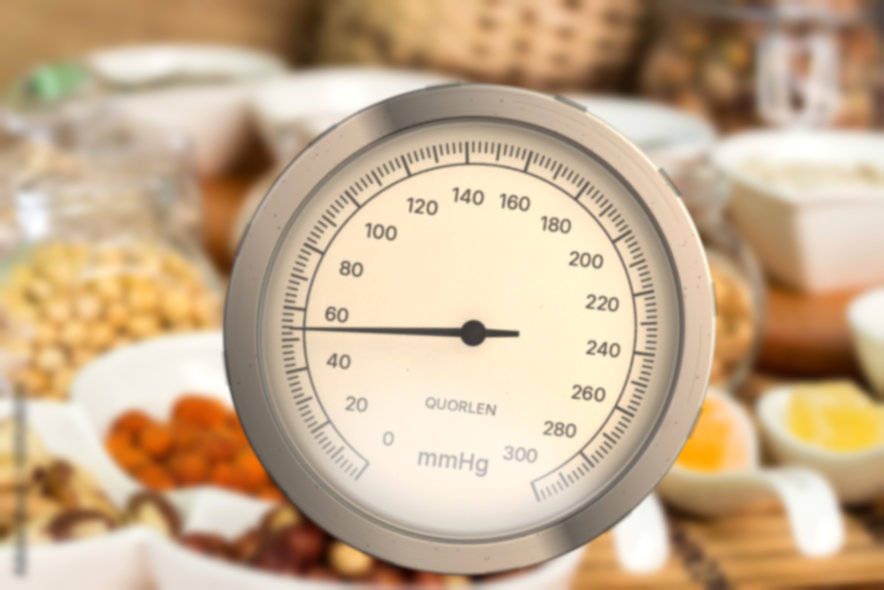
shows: 54 mmHg
